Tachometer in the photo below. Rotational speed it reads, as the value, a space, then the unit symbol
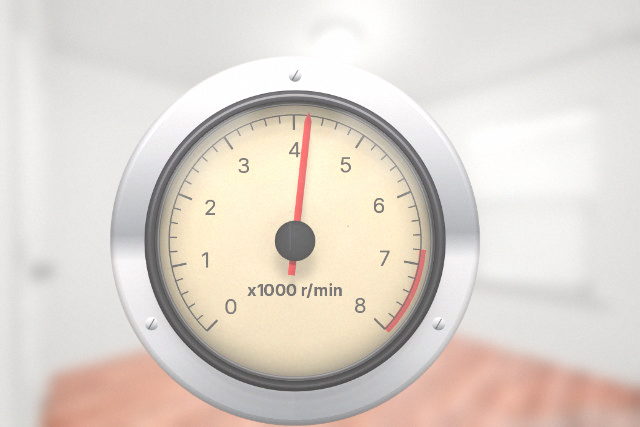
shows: 4200 rpm
